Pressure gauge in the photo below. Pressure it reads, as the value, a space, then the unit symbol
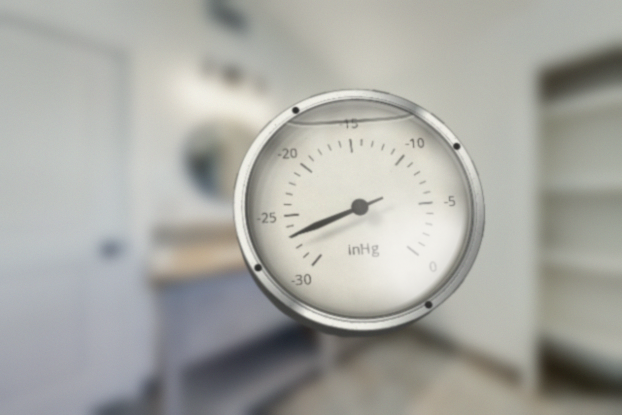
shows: -27 inHg
